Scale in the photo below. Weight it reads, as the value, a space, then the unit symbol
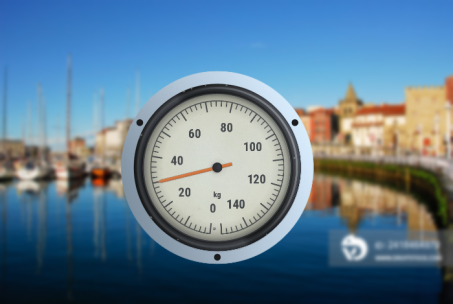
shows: 30 kg
